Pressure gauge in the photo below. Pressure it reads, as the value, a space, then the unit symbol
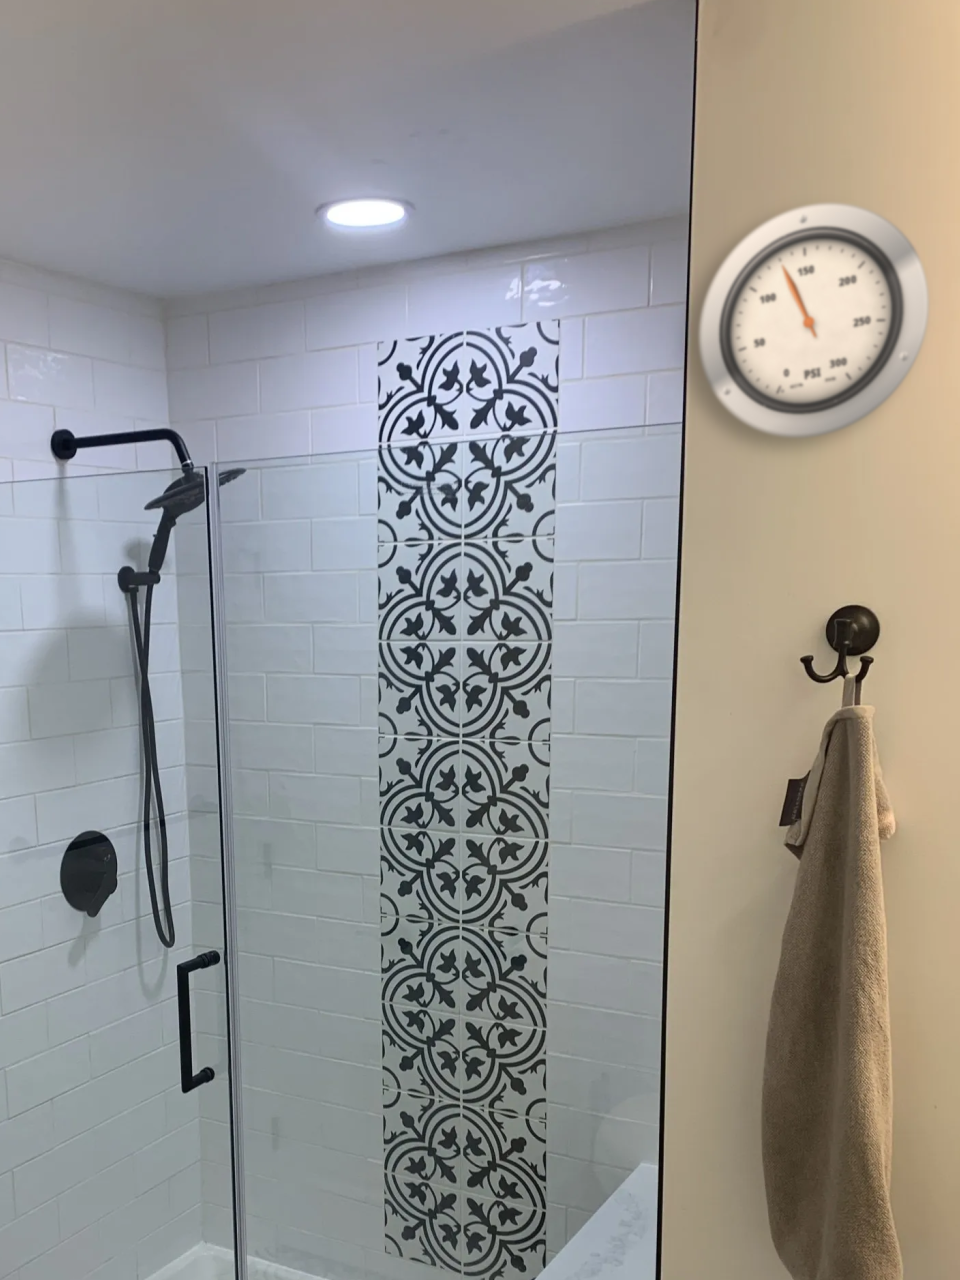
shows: 130 psi
